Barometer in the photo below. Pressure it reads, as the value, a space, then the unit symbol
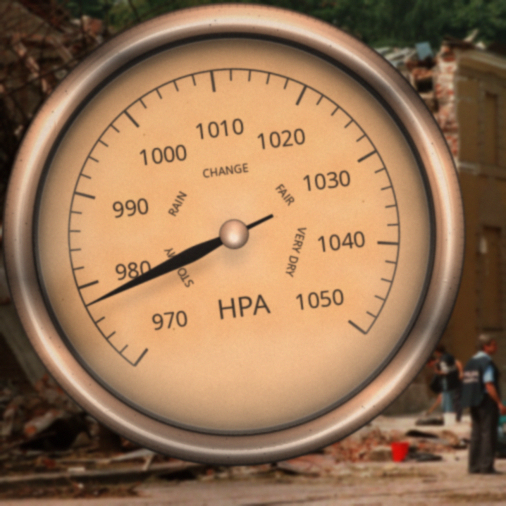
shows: 978 hPa
